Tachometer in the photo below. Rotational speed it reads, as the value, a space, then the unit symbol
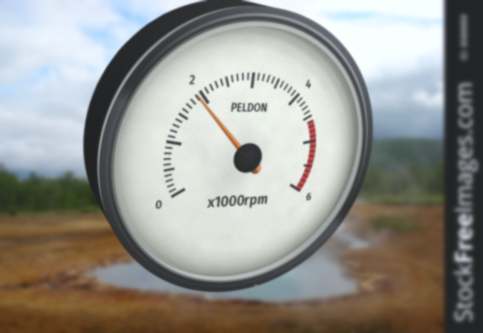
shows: 1900 rpm
